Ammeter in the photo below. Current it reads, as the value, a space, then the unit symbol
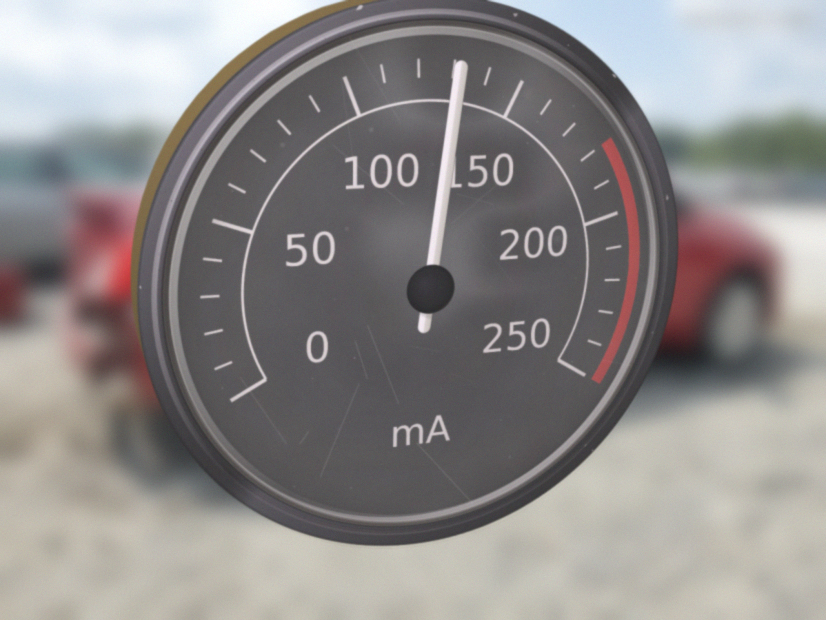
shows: 130 mA
